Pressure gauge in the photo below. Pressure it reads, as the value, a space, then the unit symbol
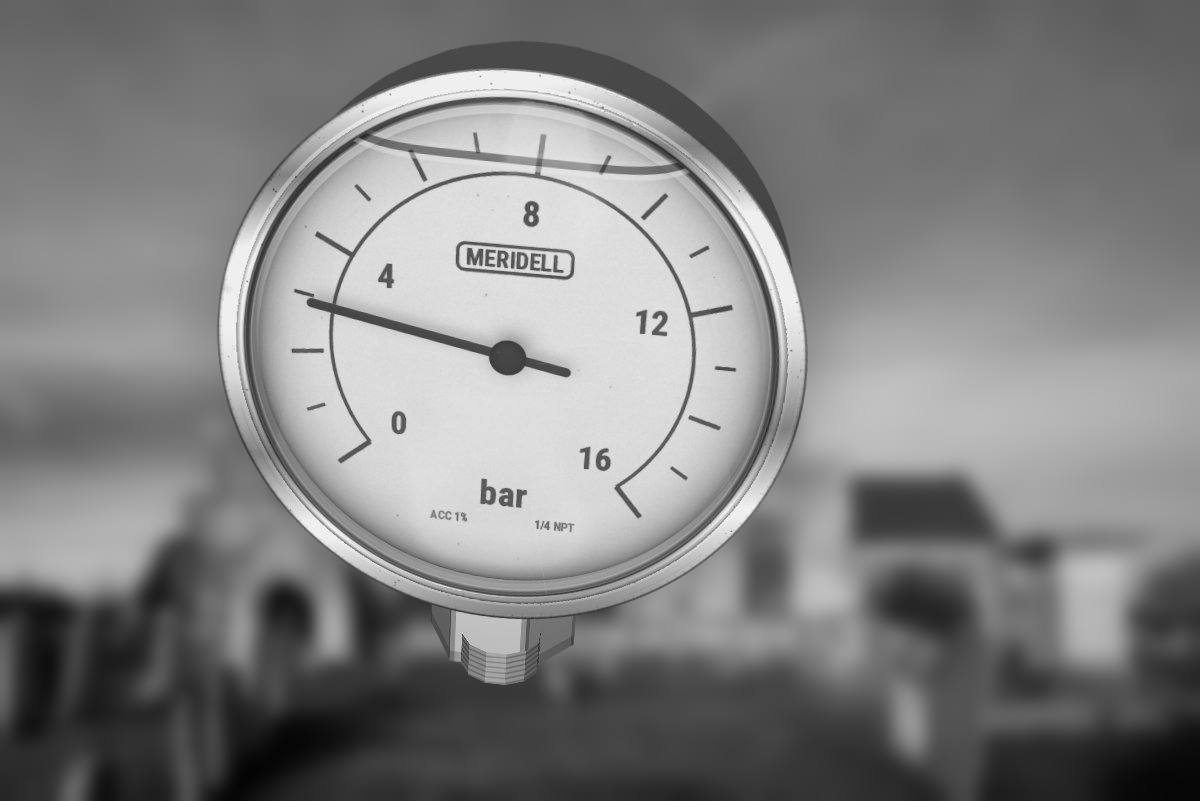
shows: 3 bar
